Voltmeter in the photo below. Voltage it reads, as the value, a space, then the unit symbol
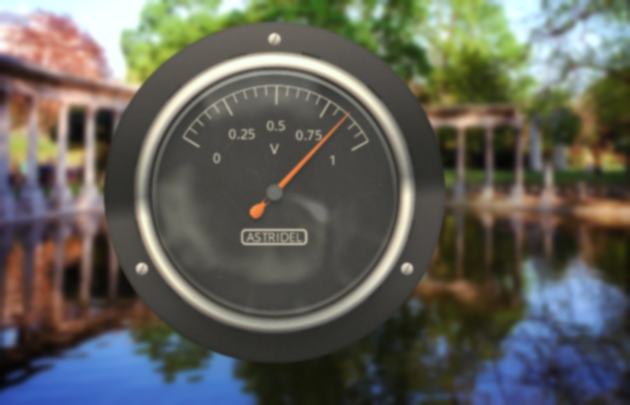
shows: 0.85 V
